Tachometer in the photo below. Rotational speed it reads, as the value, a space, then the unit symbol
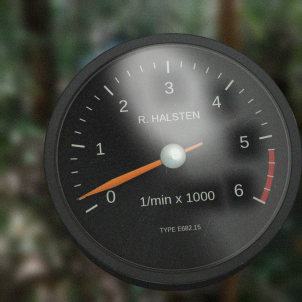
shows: 200 rpm
